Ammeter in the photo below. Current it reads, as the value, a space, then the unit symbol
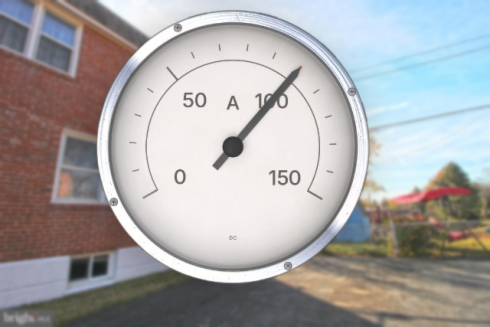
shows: 100 A
